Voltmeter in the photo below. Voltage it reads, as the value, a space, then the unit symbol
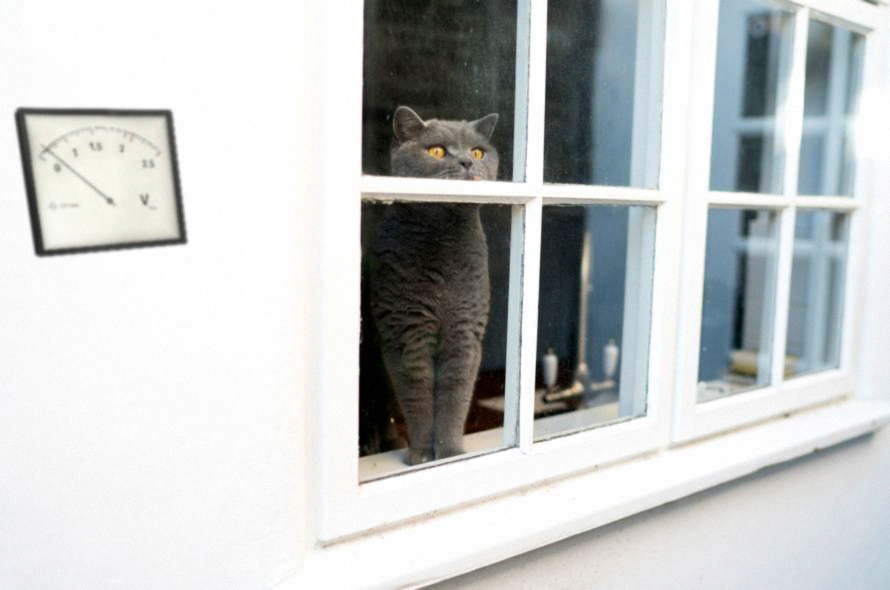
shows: 0.5 V
